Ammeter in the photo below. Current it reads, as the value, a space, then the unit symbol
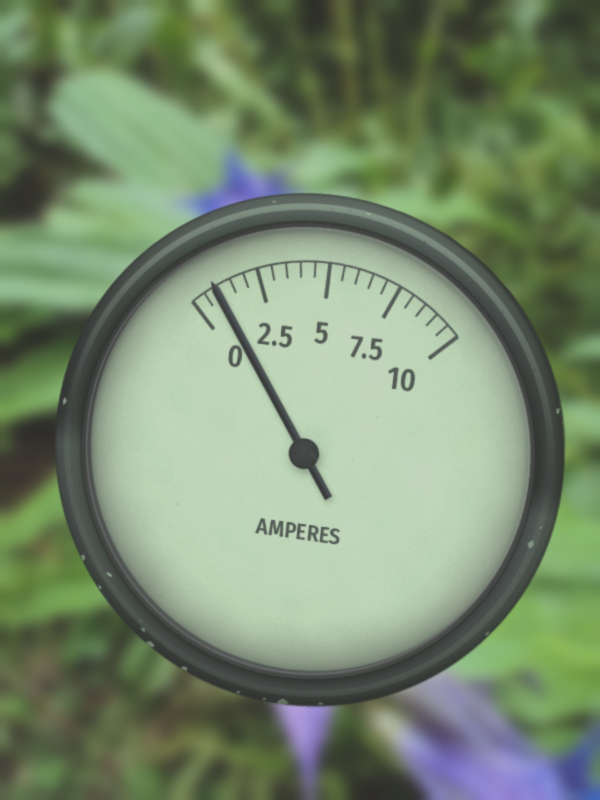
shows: 1 A
